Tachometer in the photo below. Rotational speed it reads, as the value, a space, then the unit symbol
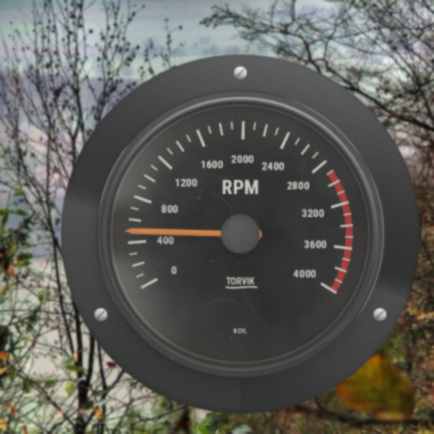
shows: 500 rpm
